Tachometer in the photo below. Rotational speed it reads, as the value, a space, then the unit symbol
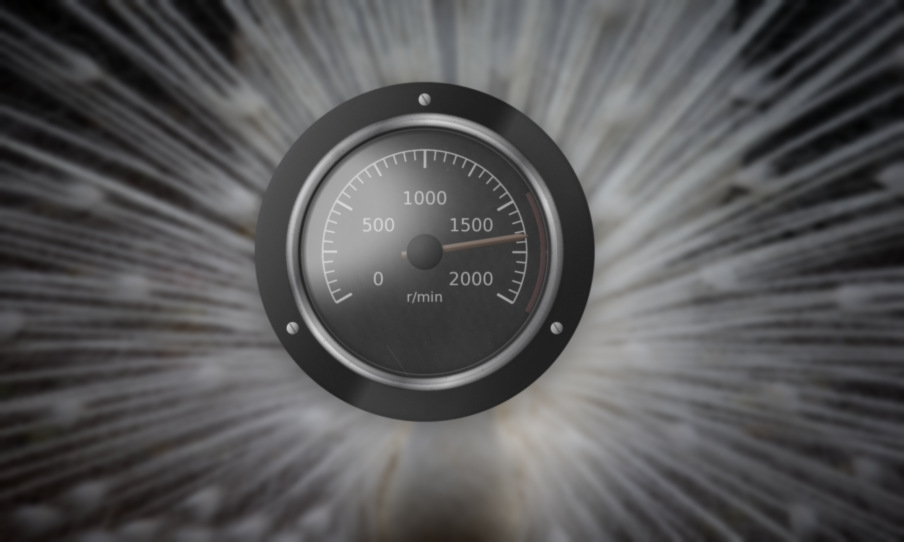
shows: 1675 rpm
